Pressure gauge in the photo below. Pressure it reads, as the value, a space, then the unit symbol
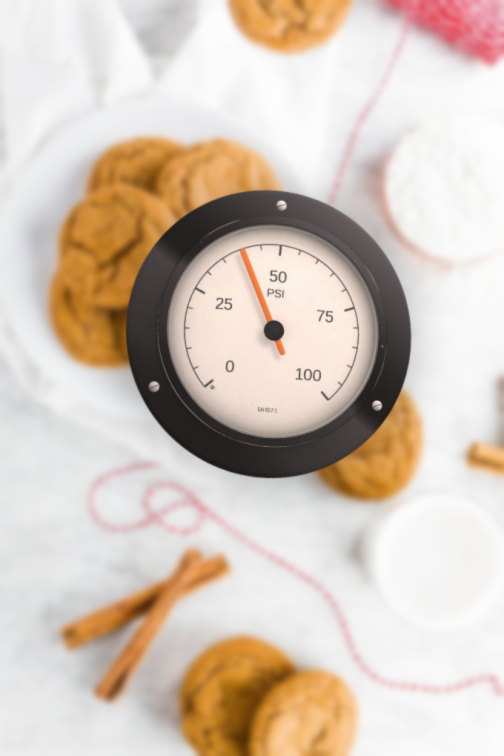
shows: 40 psi
